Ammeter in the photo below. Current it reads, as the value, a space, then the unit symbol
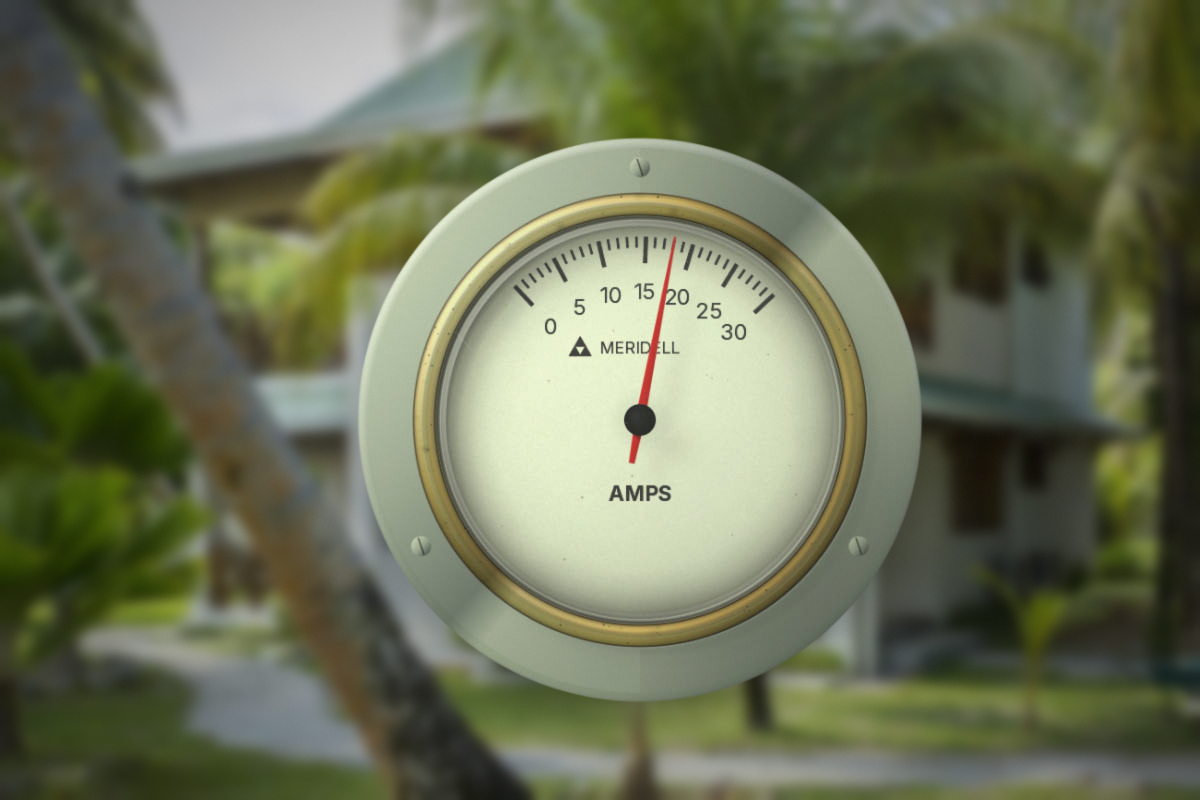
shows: 18 A
